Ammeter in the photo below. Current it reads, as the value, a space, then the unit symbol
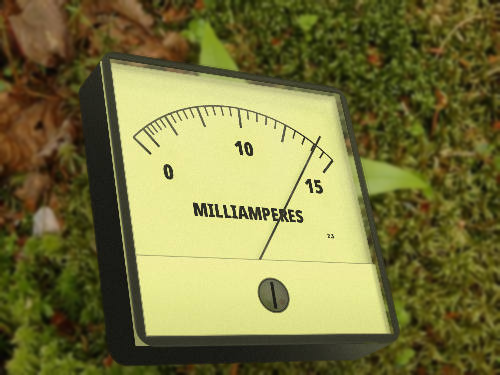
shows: 14 mA
